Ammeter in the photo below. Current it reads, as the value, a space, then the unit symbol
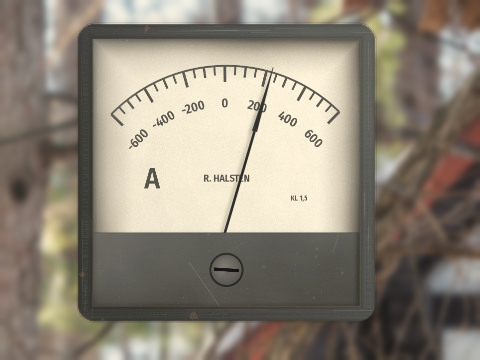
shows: 225 A
